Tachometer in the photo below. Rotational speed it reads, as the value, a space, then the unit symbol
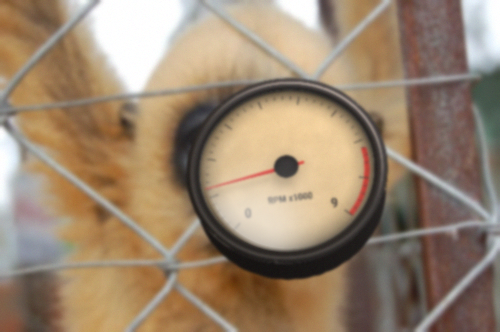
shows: 1200 rpm
